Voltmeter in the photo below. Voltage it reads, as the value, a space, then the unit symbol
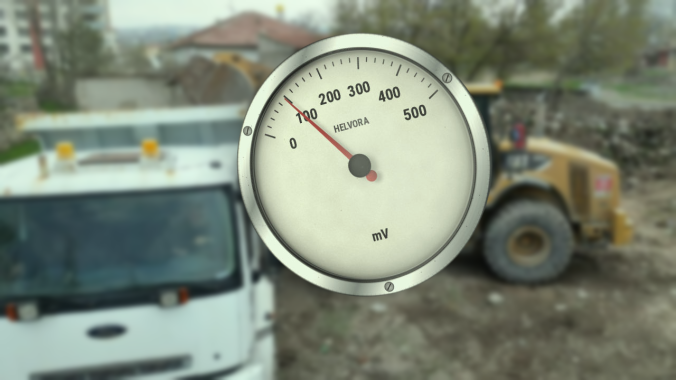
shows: 100 mV
